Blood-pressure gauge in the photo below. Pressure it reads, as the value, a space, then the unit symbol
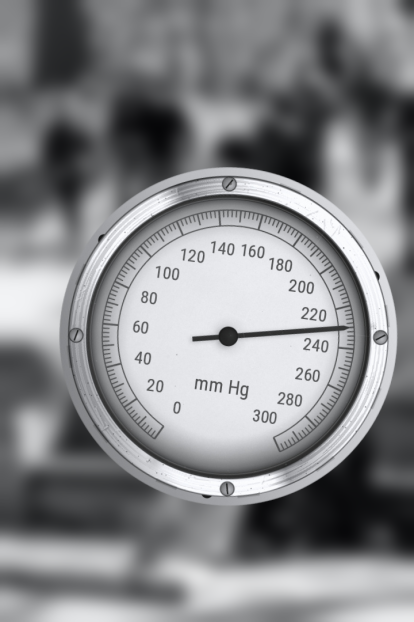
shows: 230 mmHg
